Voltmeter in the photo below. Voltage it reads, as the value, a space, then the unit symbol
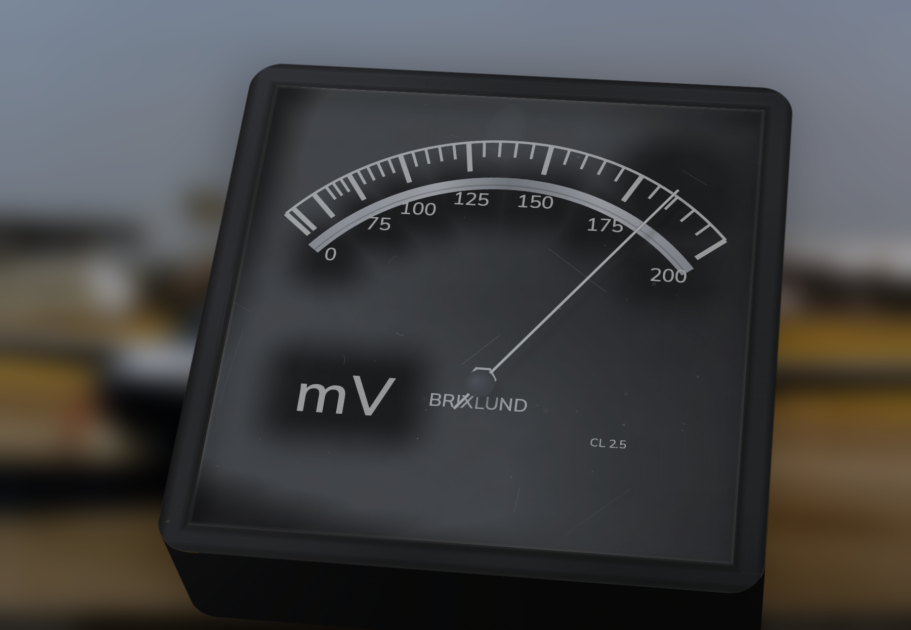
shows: 185 mV
